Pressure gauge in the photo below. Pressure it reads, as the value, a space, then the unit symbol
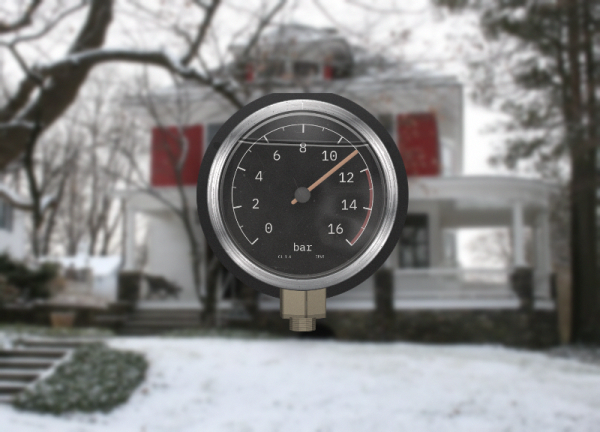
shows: 11 bar
